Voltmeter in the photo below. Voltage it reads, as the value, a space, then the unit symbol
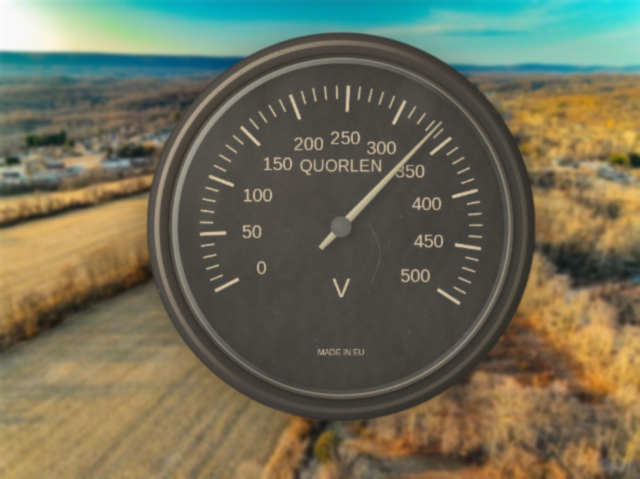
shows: 335 V
